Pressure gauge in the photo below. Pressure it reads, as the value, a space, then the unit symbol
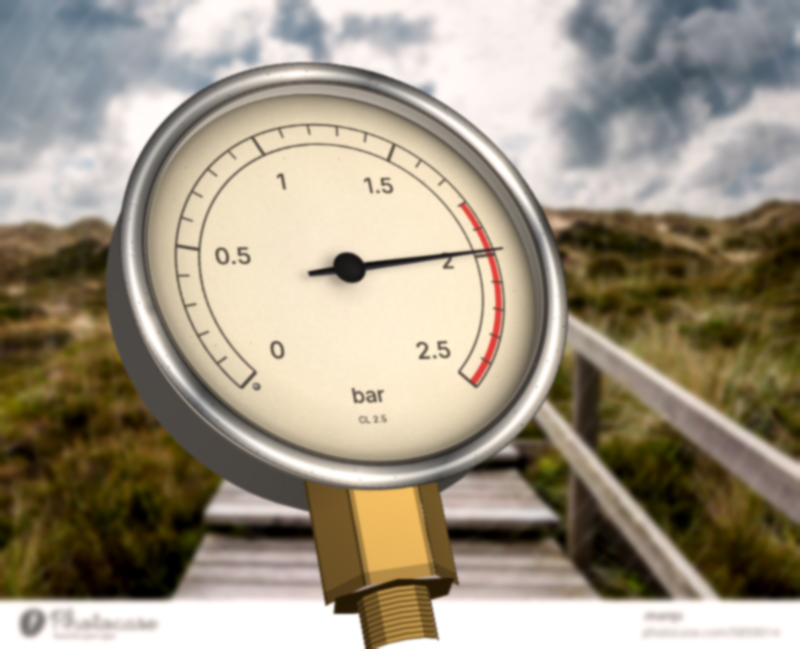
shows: 2 bar
